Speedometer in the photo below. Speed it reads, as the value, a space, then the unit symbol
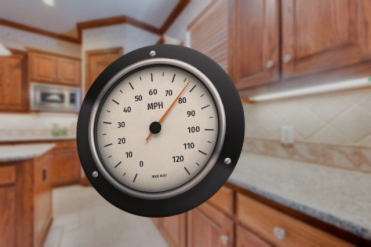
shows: 77.5 mph
